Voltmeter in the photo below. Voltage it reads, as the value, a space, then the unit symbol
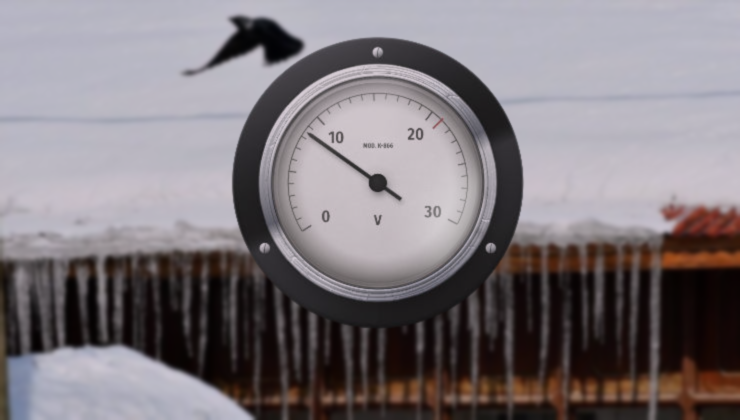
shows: 8.5 V
